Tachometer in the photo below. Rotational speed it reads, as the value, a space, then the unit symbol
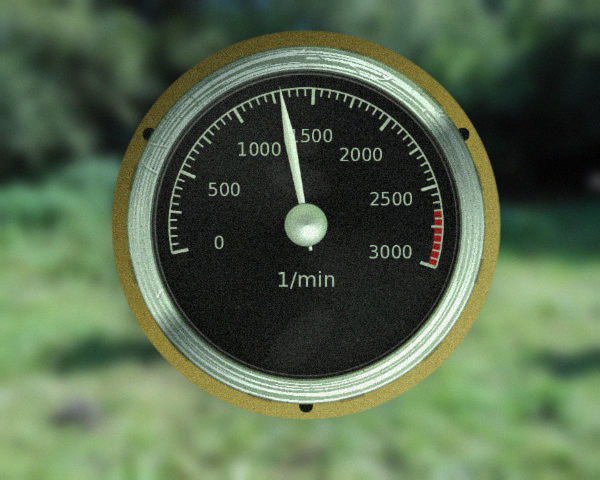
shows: 1300 rpm
